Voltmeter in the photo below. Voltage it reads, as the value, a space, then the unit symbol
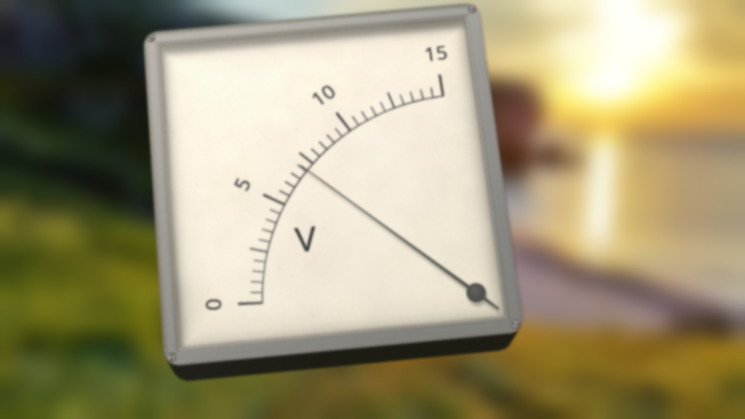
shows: 7 V
